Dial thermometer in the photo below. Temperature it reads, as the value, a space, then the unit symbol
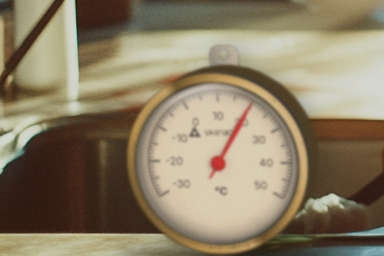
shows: 20 °C
